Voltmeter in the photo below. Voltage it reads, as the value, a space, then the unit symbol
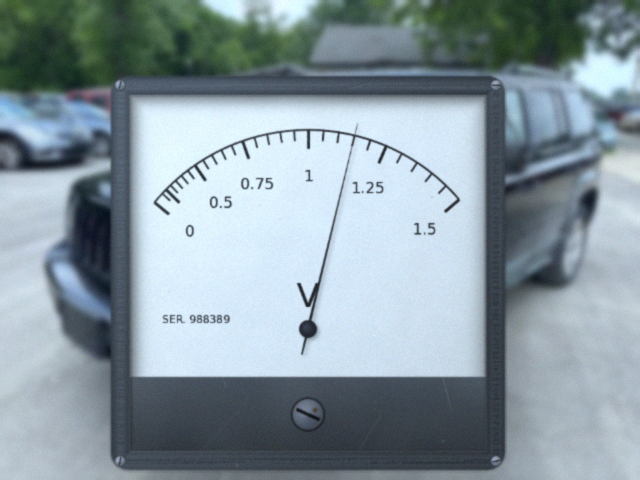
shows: 1.15 V
